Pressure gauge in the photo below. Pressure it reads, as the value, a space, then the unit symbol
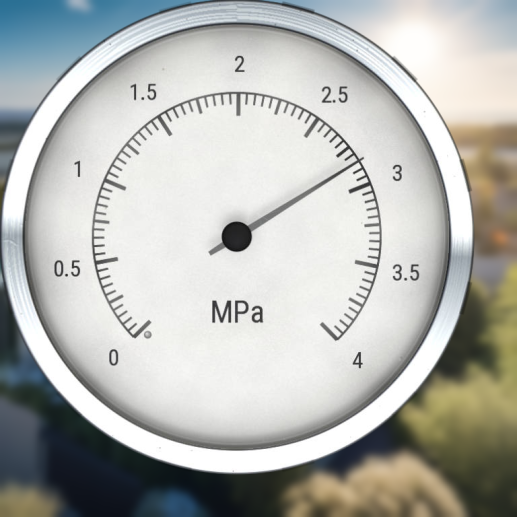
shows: 2.85 MPa
